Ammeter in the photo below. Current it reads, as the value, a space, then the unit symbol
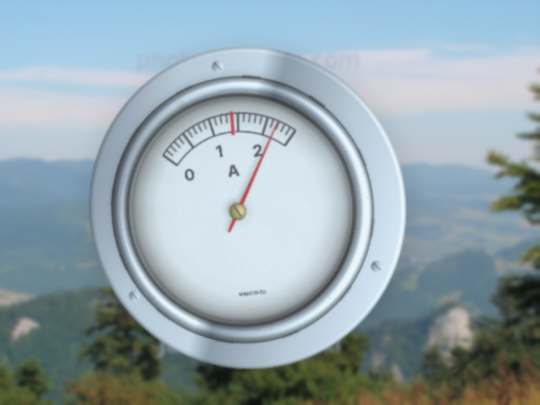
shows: 2.2 A
